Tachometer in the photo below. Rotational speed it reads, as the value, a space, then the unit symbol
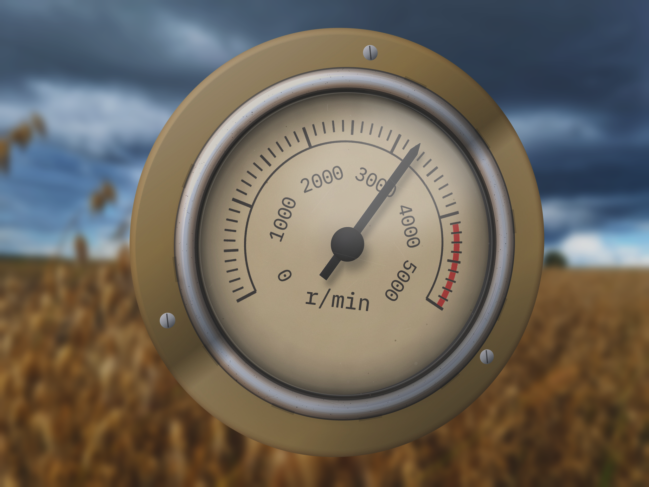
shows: 3200 rpm
